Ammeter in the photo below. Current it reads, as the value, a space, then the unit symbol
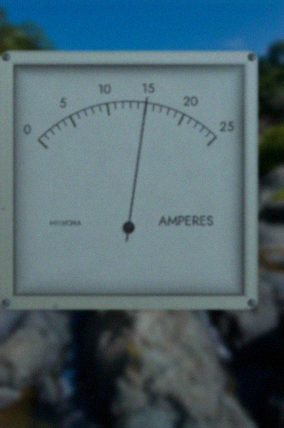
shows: 15 A
